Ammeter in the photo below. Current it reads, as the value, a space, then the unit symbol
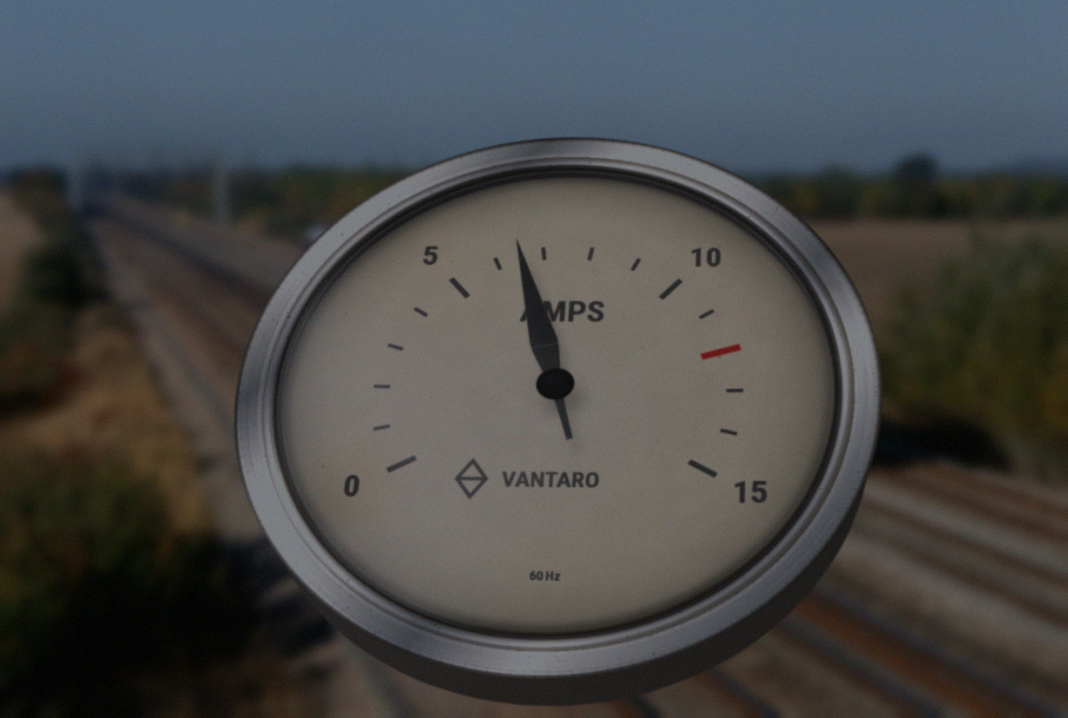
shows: 6.5 A
